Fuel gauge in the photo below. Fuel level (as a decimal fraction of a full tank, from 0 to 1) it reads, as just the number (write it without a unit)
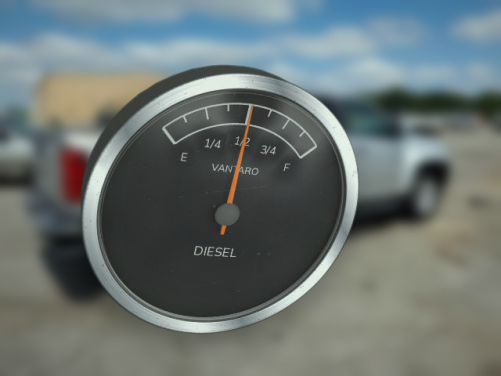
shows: 0.5
